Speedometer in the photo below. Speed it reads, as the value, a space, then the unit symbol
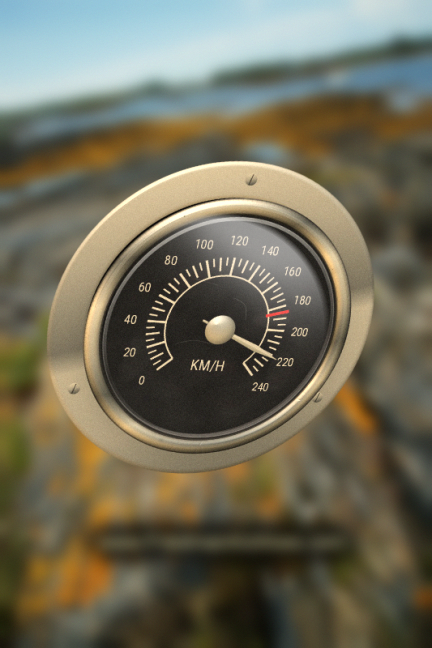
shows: 220 km/h
